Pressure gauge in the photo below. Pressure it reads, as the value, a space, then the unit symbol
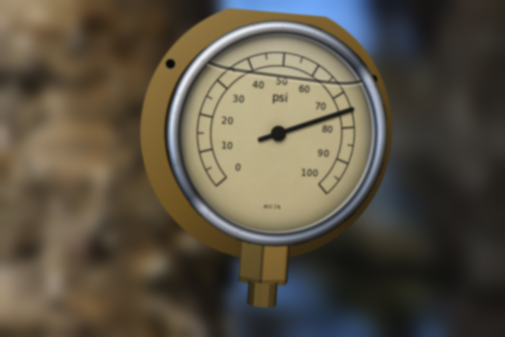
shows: 75 psi
